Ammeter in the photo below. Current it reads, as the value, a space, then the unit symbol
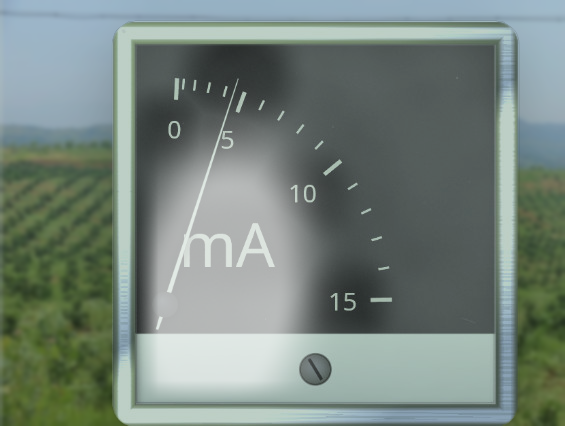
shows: 4.5 mA
